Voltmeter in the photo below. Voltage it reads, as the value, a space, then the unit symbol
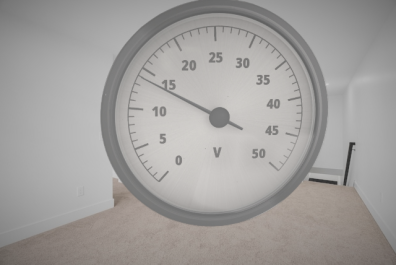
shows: 14 V
